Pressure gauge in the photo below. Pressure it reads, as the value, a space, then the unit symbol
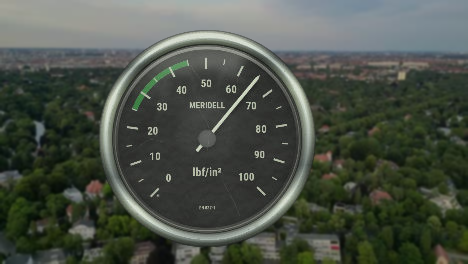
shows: 65 psi
